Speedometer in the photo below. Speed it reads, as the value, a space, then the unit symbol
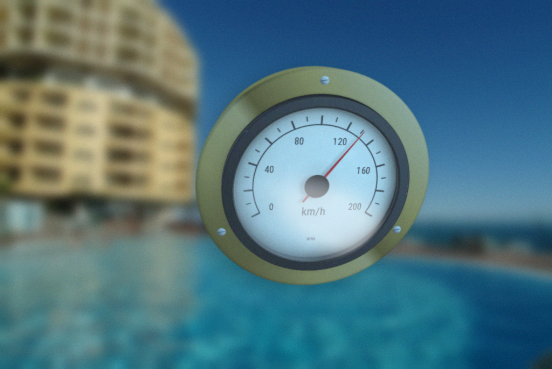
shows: 130 km/h
